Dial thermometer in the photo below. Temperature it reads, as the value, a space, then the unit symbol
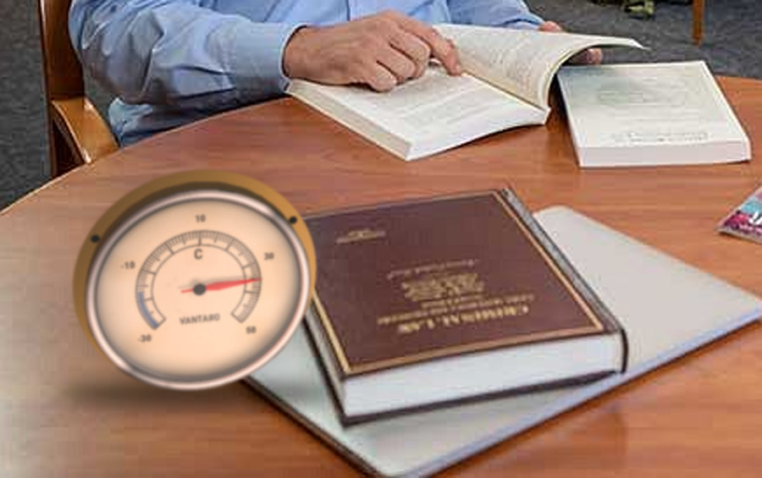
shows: 35 °C
